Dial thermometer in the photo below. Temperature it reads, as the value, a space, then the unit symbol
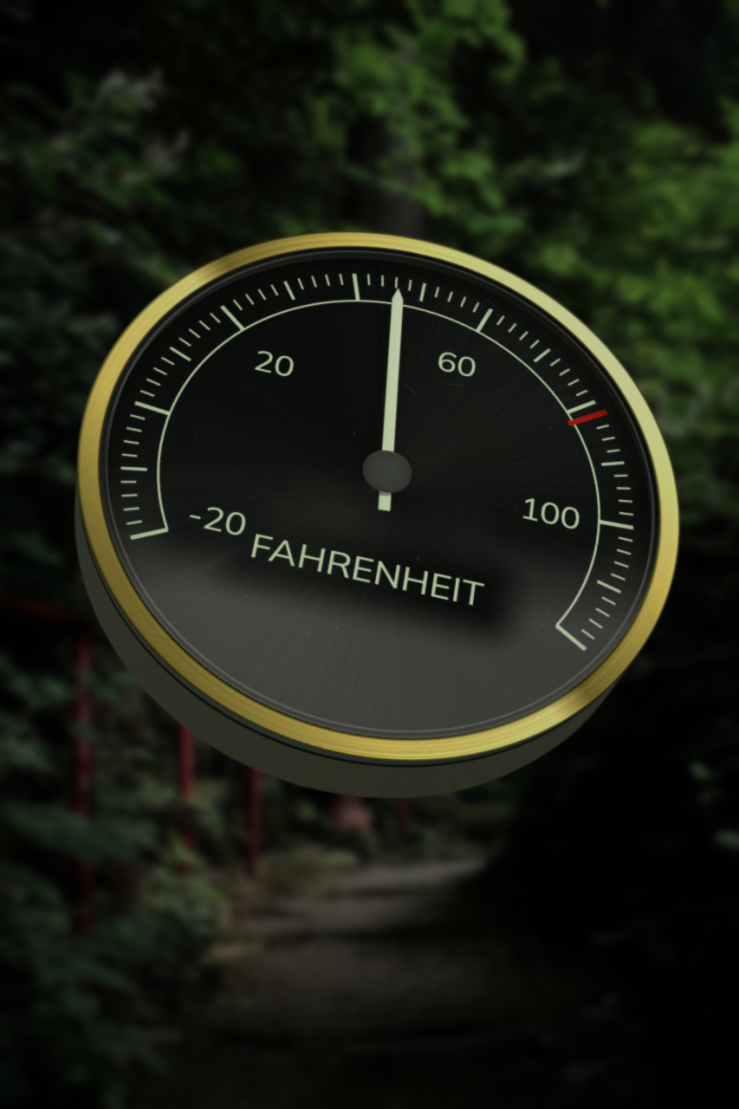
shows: 46 °F
